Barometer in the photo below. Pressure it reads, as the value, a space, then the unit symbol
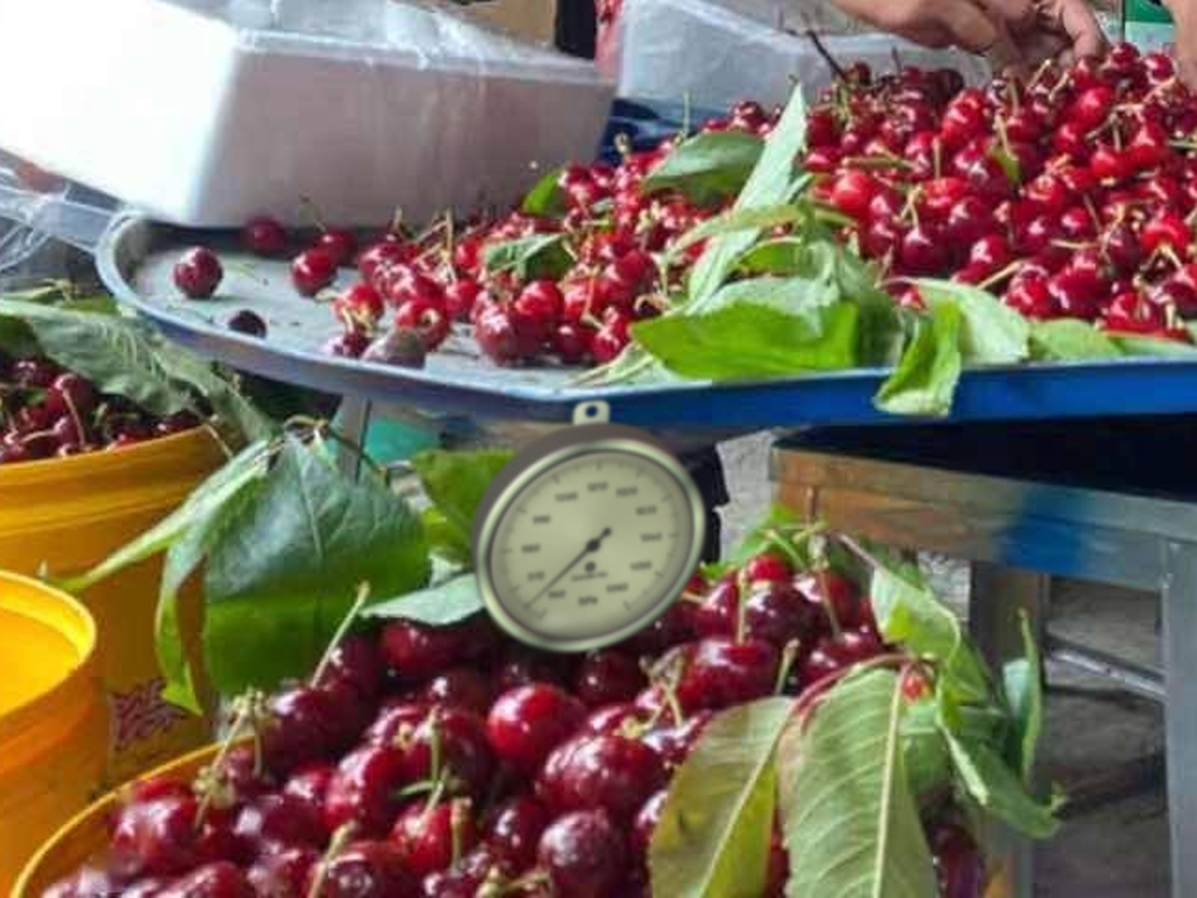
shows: 965 hPa
